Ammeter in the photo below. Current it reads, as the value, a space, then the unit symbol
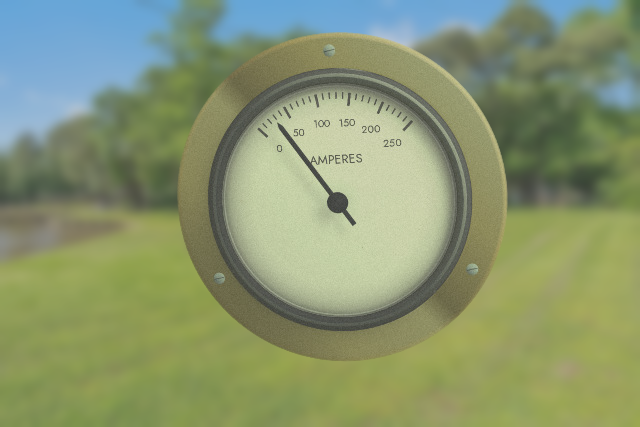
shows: 30 A
